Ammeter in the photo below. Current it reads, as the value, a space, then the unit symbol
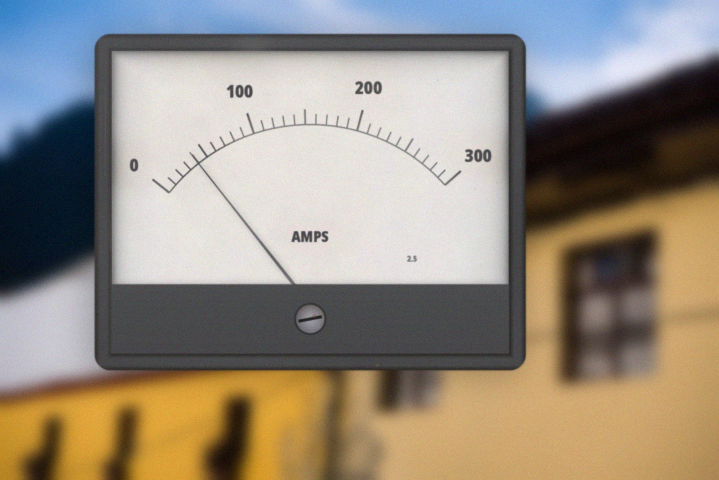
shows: 40 A
